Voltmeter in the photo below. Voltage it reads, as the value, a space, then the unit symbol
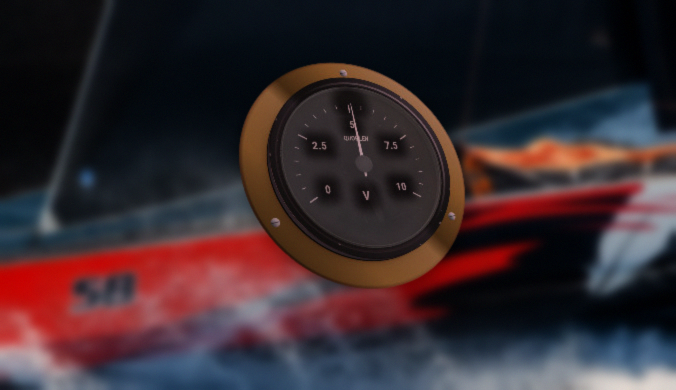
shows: 5 V
